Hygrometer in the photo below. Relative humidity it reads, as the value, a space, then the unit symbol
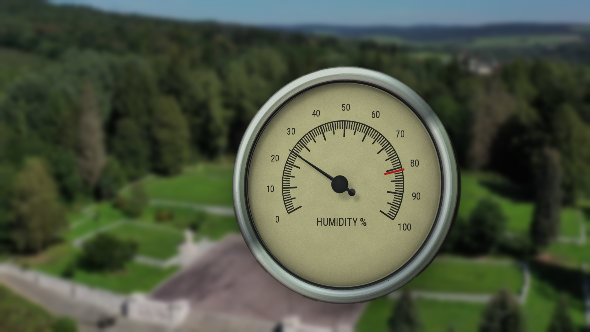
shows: 25 %
